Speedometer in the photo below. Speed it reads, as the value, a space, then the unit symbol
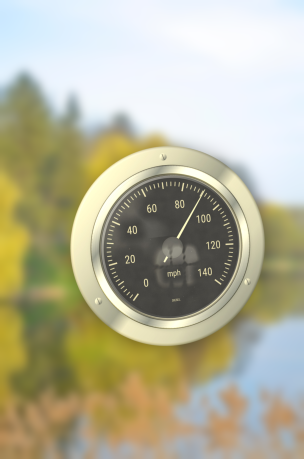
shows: 90 mph
